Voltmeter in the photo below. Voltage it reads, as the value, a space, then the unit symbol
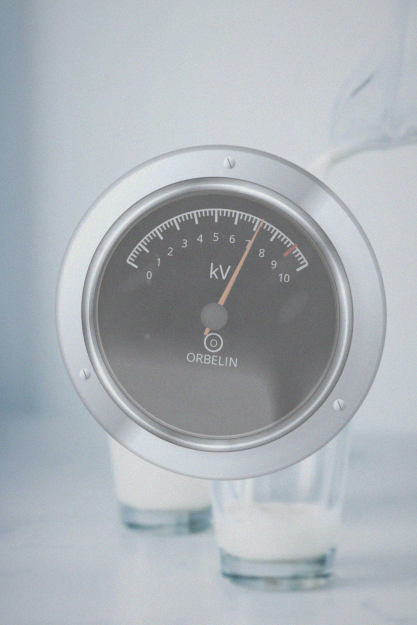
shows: 7.2 kV
